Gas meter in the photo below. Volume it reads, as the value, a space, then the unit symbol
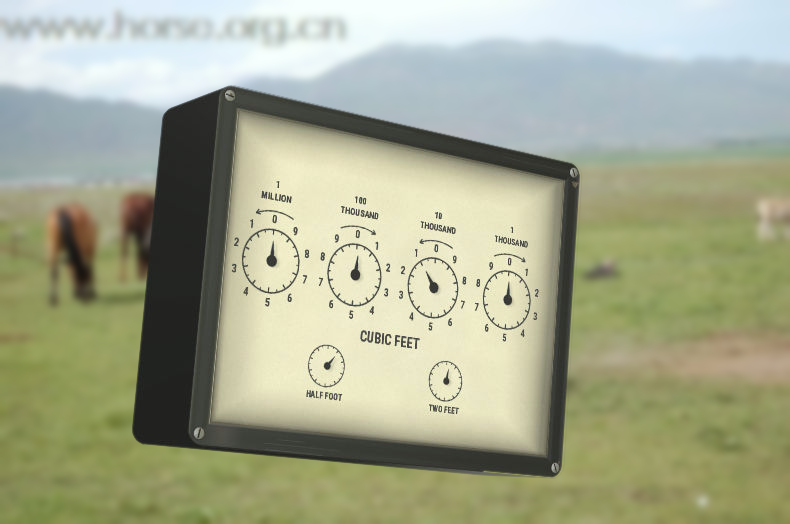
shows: 1000 ft³
